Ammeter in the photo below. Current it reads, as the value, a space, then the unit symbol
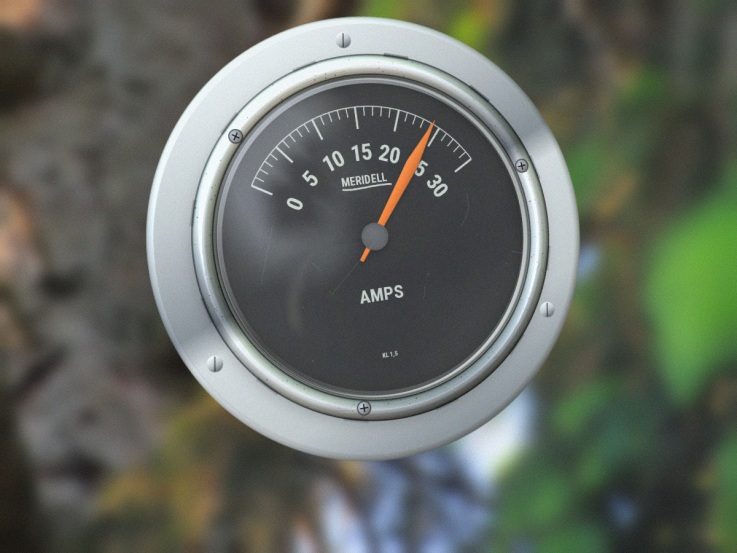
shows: 24 A
